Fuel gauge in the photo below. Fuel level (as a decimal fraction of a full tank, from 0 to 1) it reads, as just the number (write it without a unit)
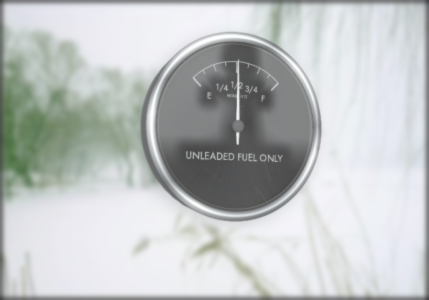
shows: 0.5
